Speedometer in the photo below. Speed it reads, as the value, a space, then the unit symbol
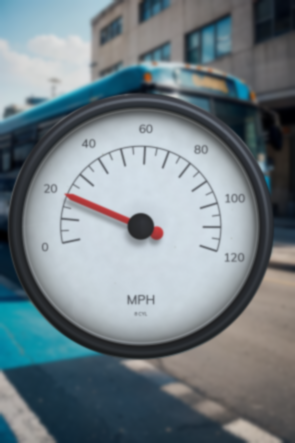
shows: 20 mph
